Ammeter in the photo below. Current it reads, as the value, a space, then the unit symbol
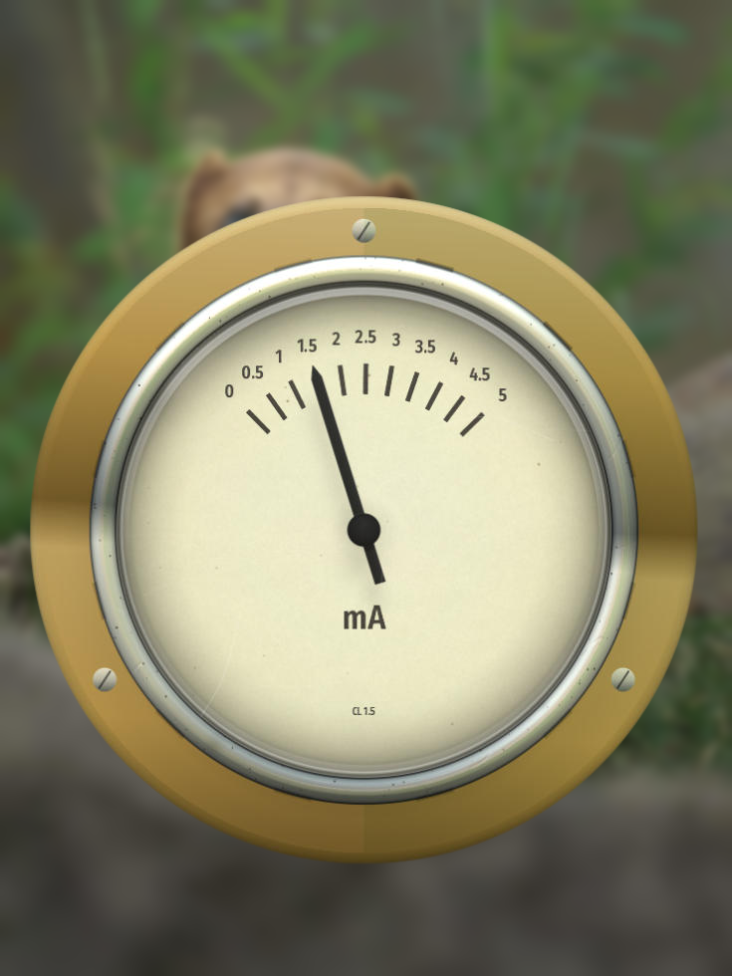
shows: 1.5 mA
